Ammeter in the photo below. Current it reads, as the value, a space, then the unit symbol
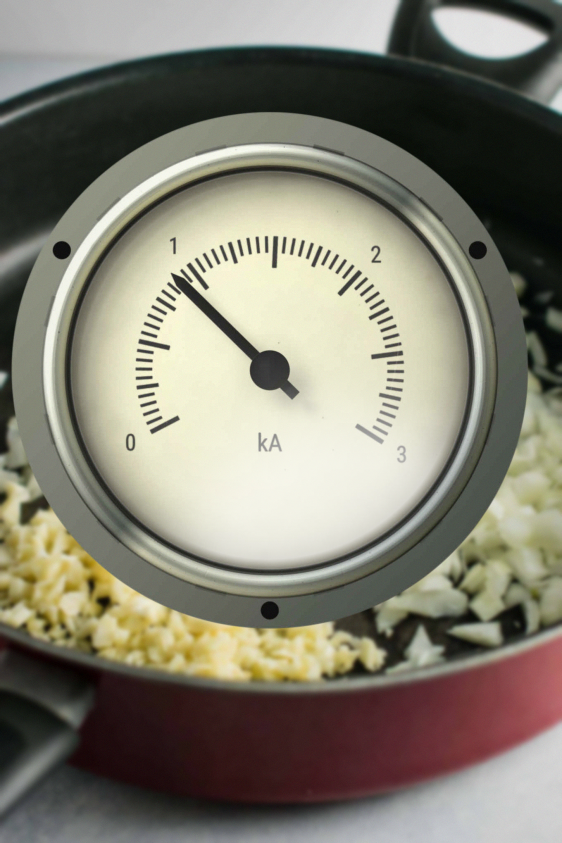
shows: 0.9 kA
